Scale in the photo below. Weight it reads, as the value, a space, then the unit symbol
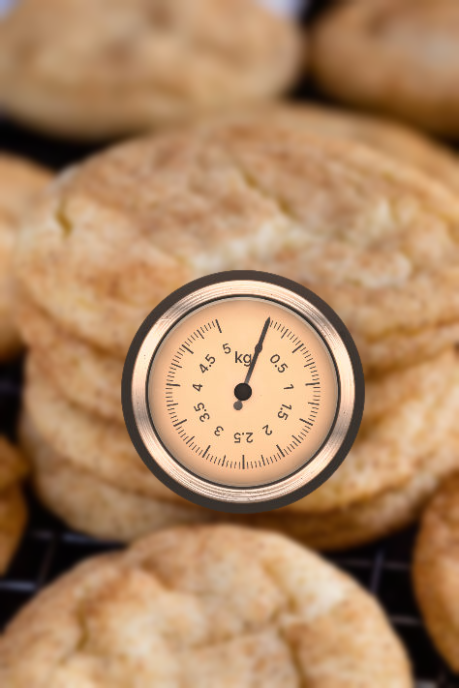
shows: 0 kg
